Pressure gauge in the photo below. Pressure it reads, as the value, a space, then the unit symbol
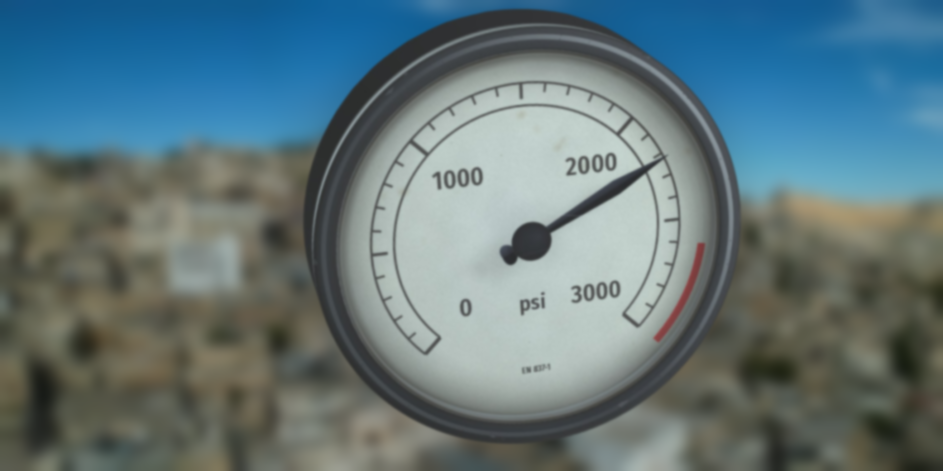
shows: 2200 psi
